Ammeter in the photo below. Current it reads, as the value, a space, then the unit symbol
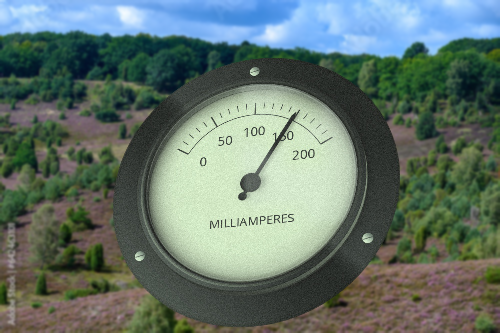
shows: 150 mA
